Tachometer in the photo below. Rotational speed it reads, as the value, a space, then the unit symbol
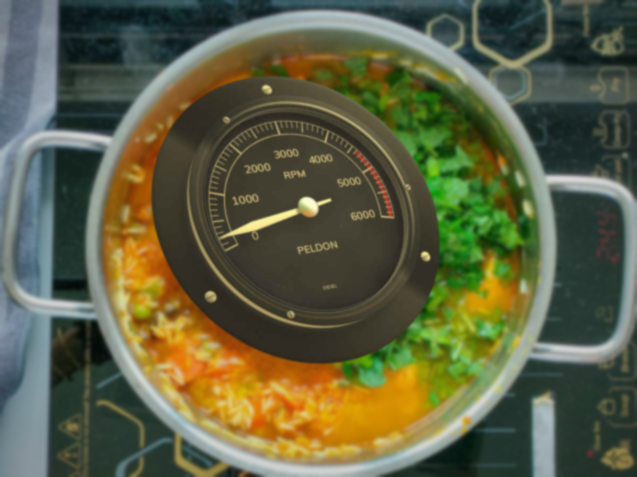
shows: 200 rpm
